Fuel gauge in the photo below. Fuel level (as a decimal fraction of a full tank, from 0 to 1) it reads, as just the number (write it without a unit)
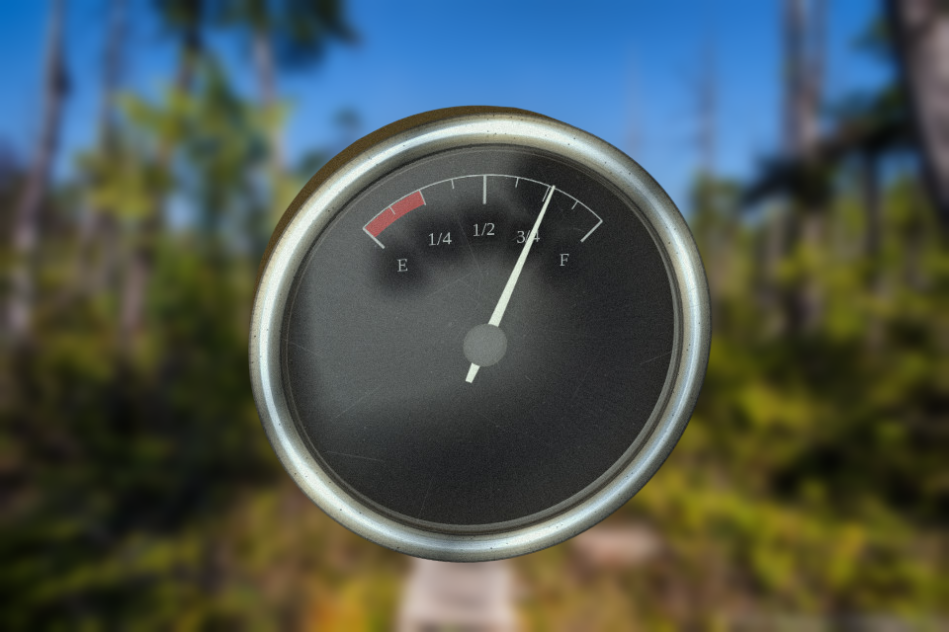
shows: 0.75
